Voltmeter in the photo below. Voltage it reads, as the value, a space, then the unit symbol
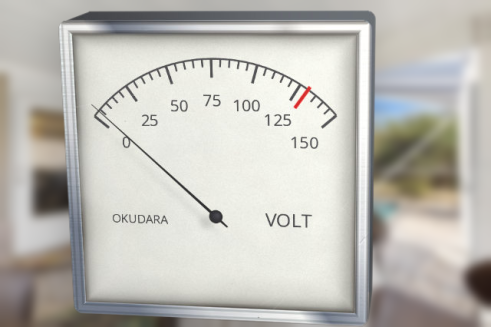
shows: 5 V
